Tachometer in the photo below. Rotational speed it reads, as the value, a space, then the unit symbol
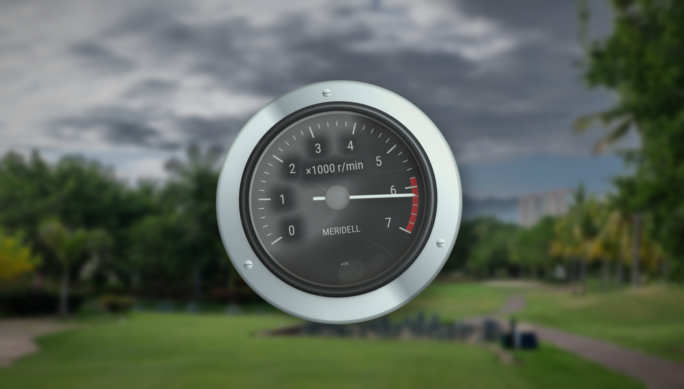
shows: 6200 rpm
